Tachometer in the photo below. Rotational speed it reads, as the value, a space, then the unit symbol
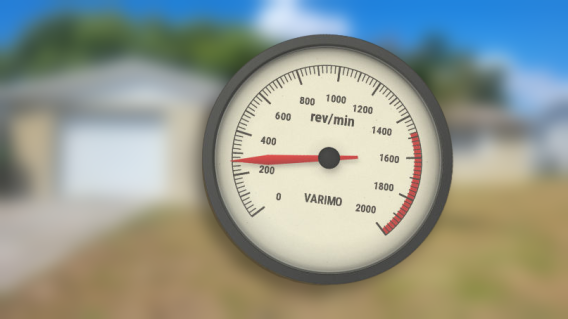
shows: 260 rpm
